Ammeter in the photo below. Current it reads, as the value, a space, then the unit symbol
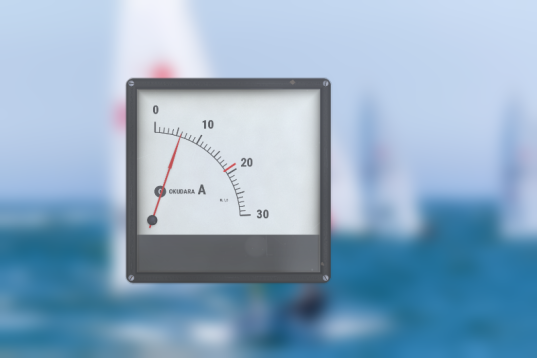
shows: 6 A
